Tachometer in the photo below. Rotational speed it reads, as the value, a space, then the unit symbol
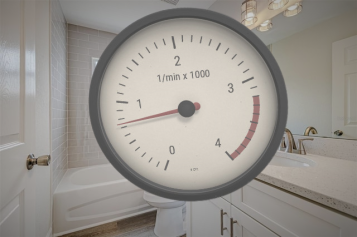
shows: 750 rpm
